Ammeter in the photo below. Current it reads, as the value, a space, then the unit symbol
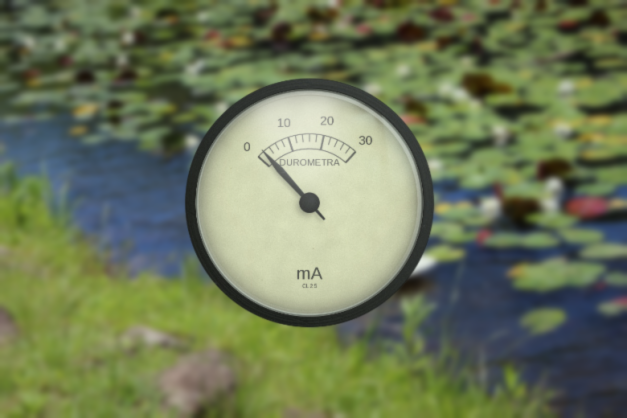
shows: 2 mA
